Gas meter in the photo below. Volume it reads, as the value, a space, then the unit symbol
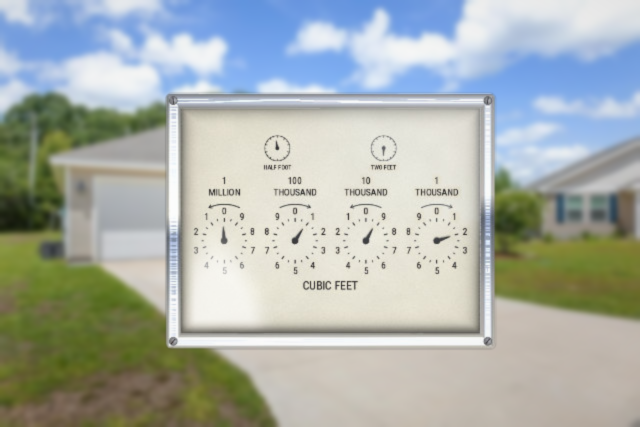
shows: 9200 ft³
